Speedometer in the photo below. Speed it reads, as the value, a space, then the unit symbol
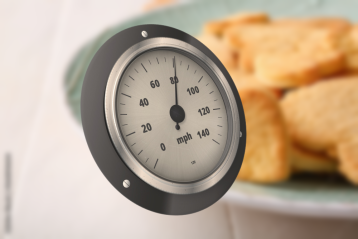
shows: 80 mph
